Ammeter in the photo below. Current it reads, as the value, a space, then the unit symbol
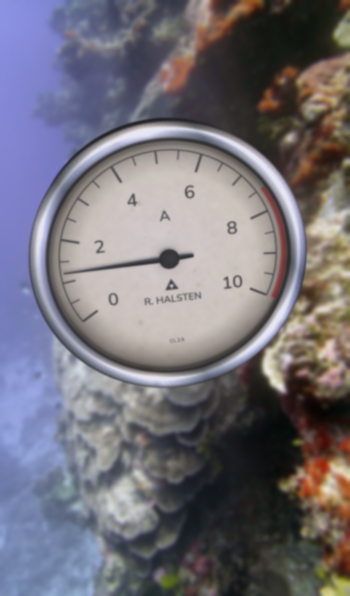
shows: 1.25 A
